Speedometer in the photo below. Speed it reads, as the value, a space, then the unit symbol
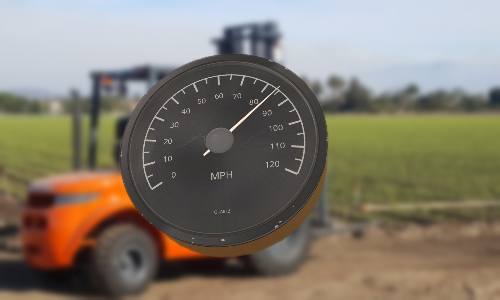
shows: 85 mph
